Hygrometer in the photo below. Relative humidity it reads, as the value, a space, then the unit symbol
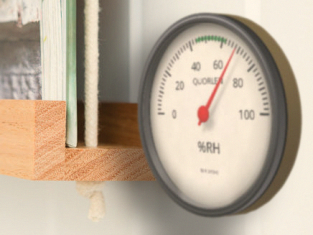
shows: 70 %
